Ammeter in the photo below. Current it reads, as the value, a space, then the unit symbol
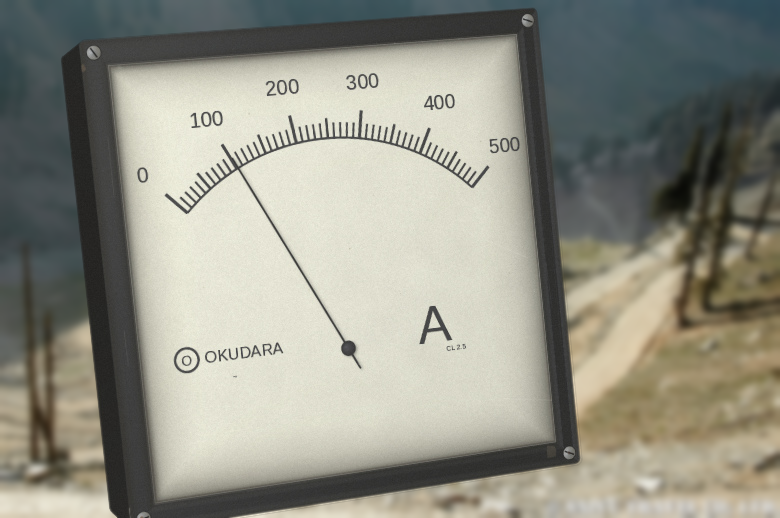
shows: 100 A
